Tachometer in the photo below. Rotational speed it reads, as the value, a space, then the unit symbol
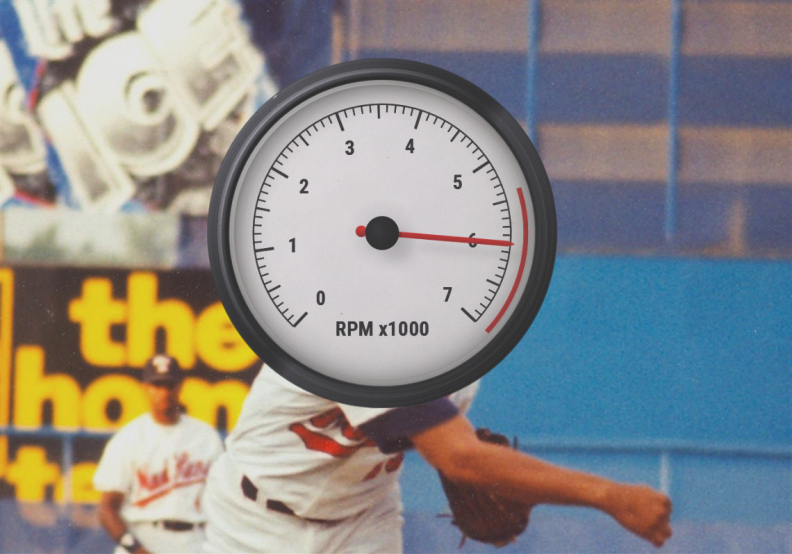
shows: 6000 rpm
